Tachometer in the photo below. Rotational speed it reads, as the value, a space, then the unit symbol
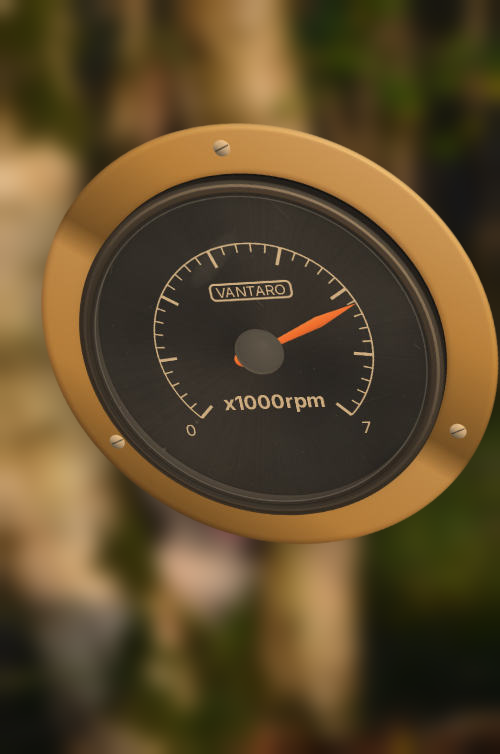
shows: 5200 rpm
